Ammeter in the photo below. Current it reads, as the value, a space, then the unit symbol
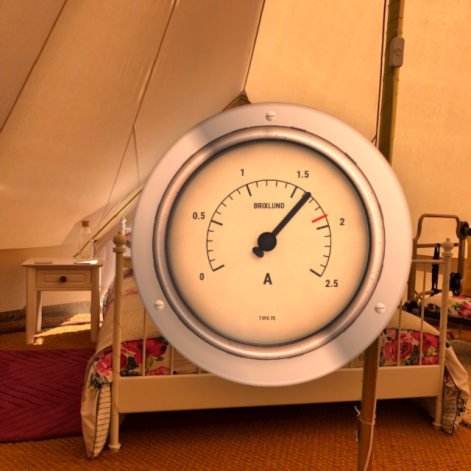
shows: 1.65 A
